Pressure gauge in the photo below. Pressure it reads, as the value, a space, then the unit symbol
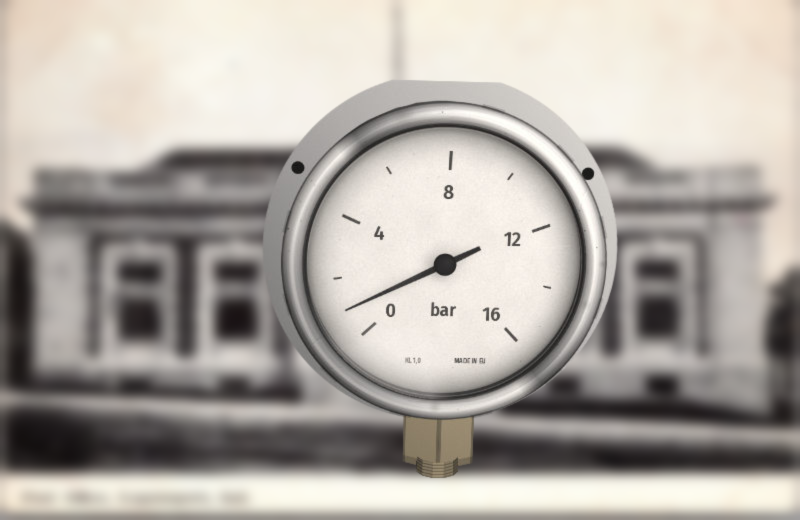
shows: 1 bar
